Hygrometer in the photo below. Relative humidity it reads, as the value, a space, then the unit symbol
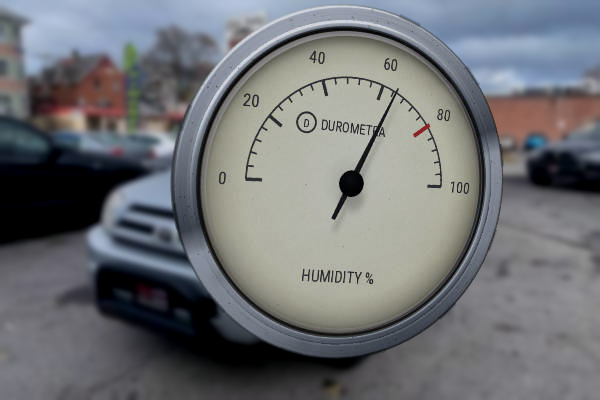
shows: 64 %
